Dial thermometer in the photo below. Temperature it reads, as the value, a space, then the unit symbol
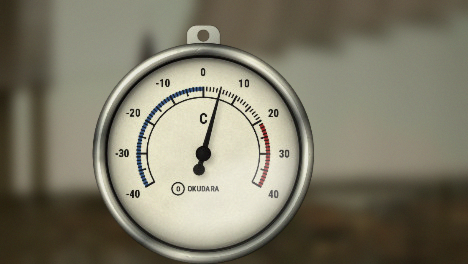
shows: 5 °C
